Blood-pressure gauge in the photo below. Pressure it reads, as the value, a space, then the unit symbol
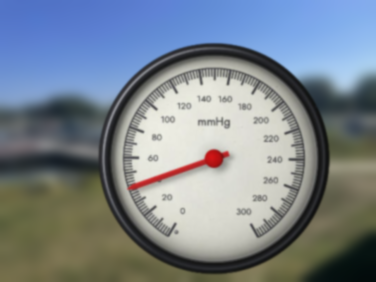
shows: 40 mmHg
